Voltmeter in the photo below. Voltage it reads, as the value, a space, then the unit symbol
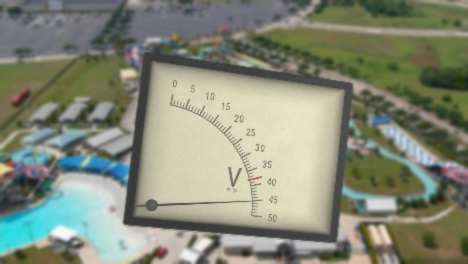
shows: 45 V
